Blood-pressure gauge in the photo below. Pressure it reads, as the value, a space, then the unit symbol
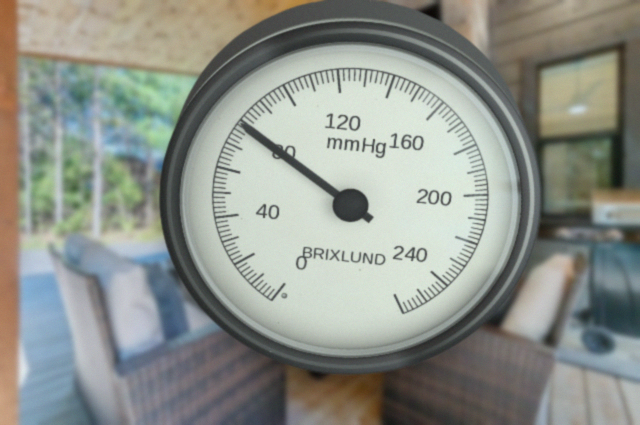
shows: 80 mmHg
